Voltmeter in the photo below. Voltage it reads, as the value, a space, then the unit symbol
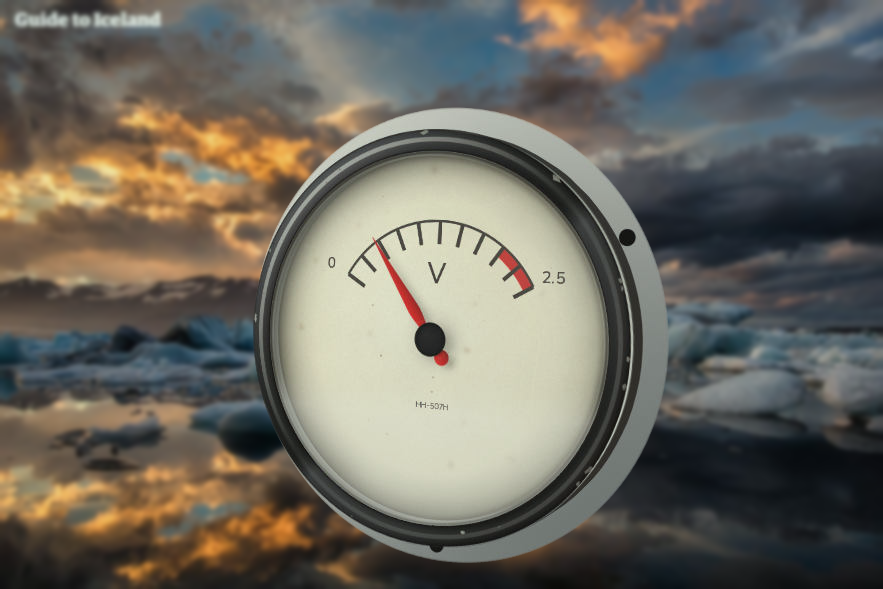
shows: 0.5 V
